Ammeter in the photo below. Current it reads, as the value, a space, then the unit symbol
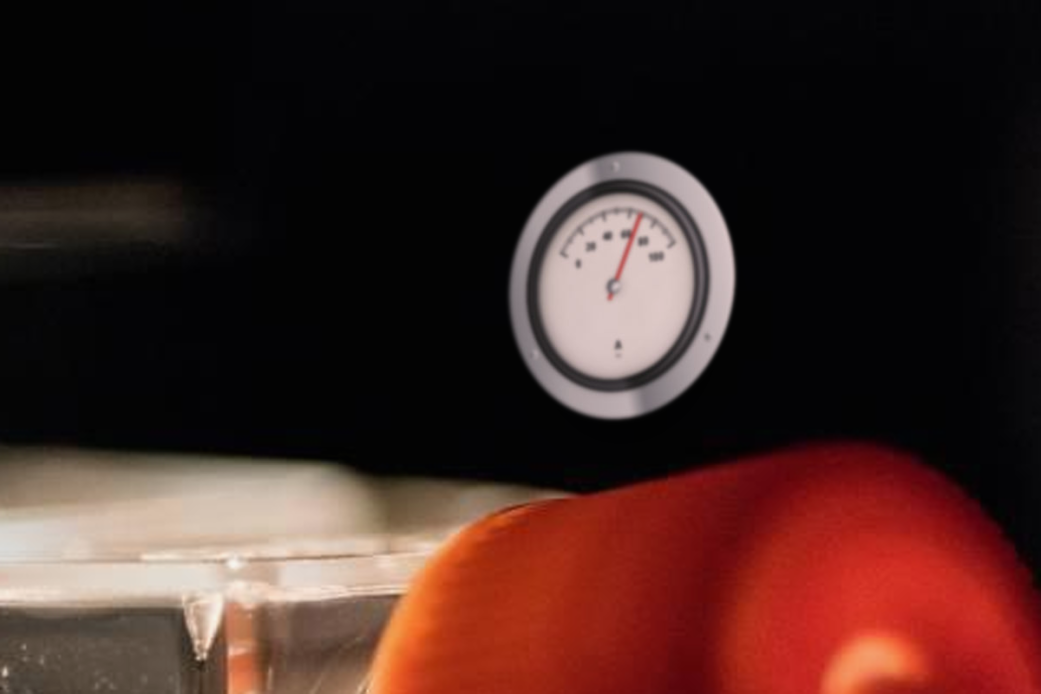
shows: 70 A
